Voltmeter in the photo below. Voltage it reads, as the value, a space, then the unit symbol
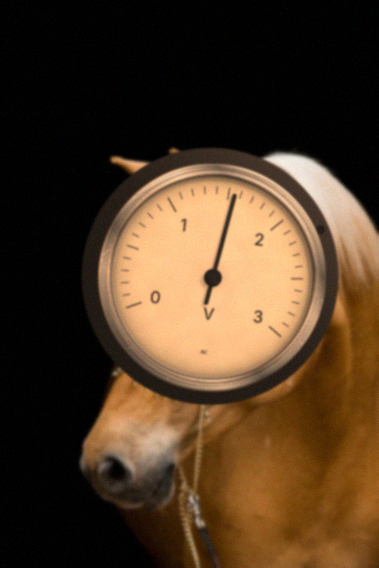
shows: 1.55 V
